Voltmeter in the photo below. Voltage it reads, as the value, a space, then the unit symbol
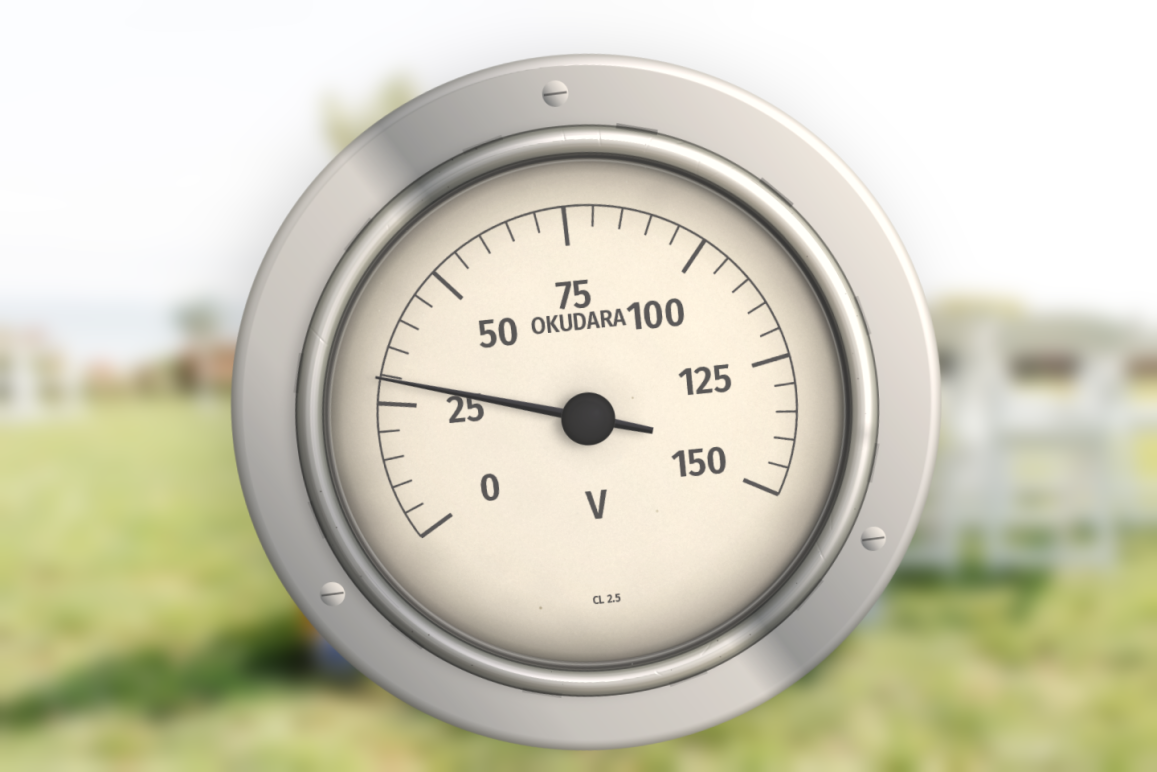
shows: 30 V
